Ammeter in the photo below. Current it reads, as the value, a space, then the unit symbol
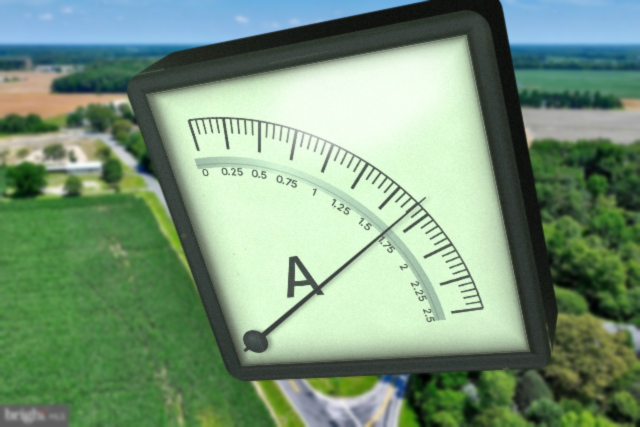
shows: 1.65 A
